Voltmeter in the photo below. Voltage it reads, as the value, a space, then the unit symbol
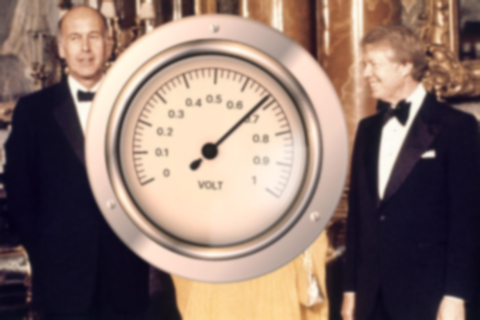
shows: 0.68 V
